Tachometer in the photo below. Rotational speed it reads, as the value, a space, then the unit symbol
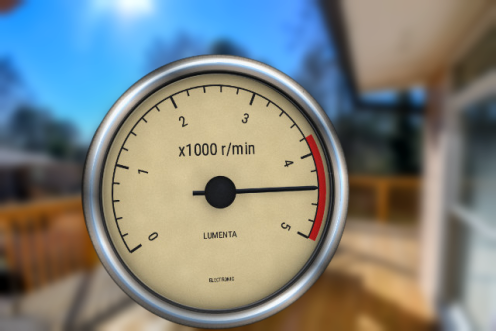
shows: 4400 rpm
